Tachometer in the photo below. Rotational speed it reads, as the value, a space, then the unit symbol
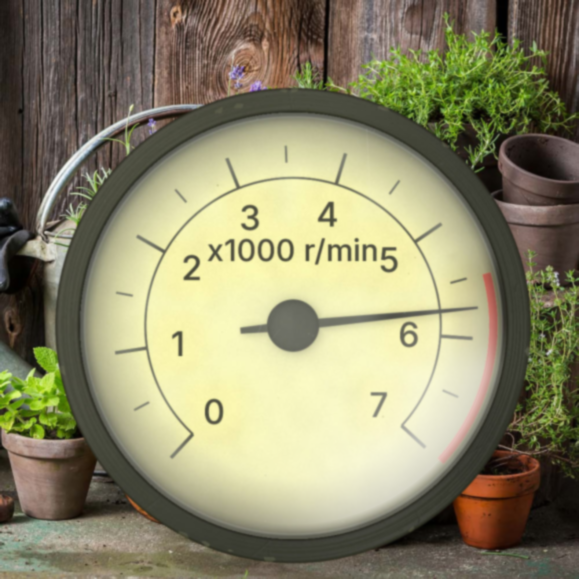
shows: 5750 rpm
